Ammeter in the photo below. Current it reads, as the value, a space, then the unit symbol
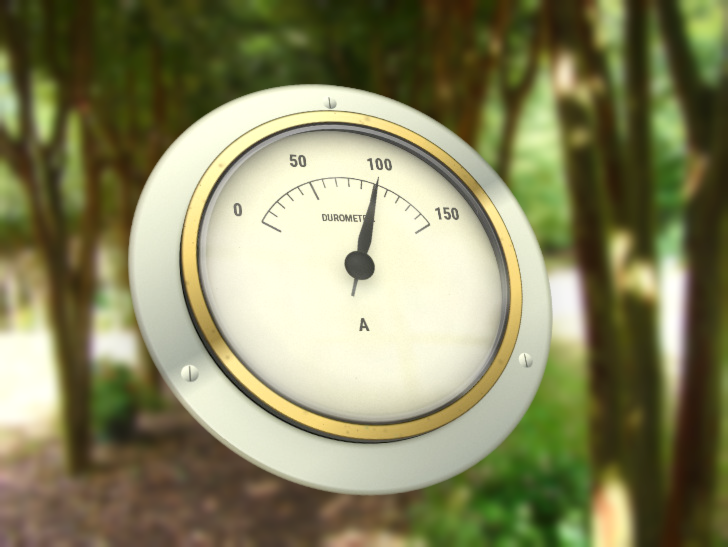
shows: 100 A
